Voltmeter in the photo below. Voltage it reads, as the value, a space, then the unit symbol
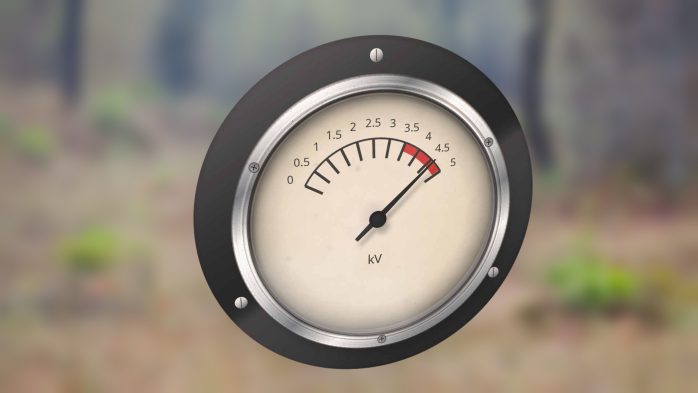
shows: 4.5 kV
